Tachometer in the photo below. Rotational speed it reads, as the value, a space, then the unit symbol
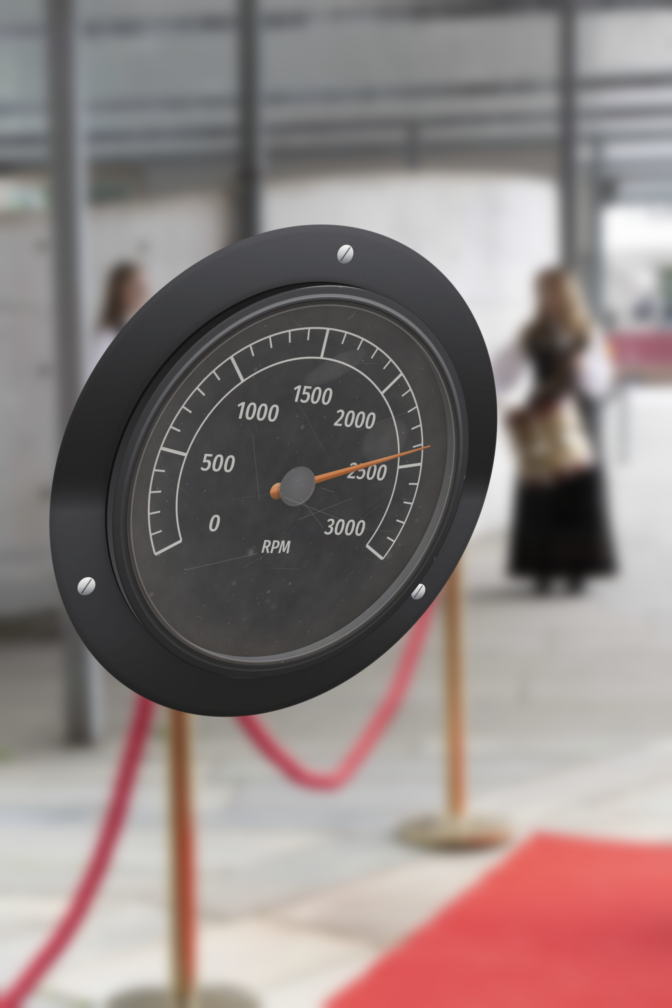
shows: 2400 rpm
